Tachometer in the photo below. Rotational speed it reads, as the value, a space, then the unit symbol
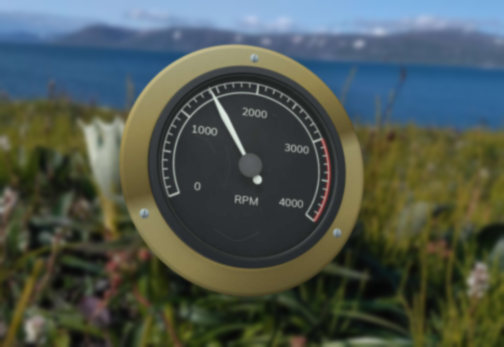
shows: 1400 rpm
